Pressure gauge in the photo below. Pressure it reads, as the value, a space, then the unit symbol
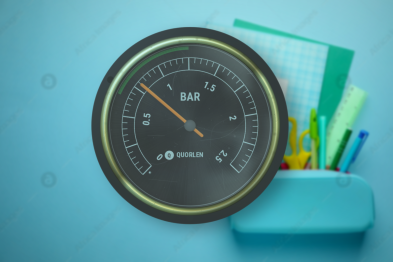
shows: 0.8 bar
